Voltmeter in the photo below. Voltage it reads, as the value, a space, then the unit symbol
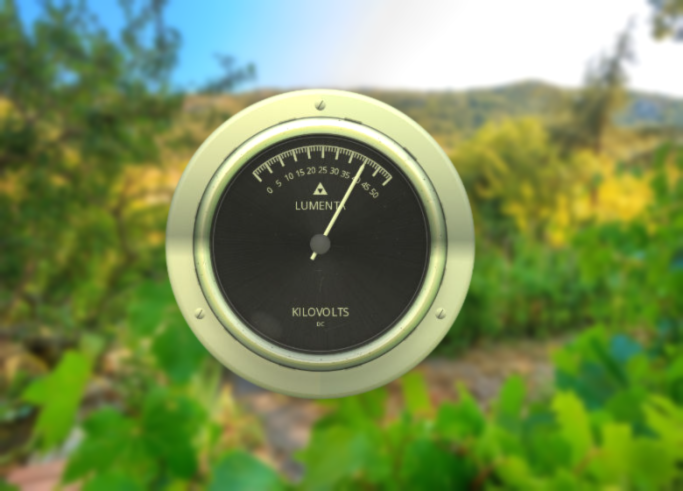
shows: 40 kV
